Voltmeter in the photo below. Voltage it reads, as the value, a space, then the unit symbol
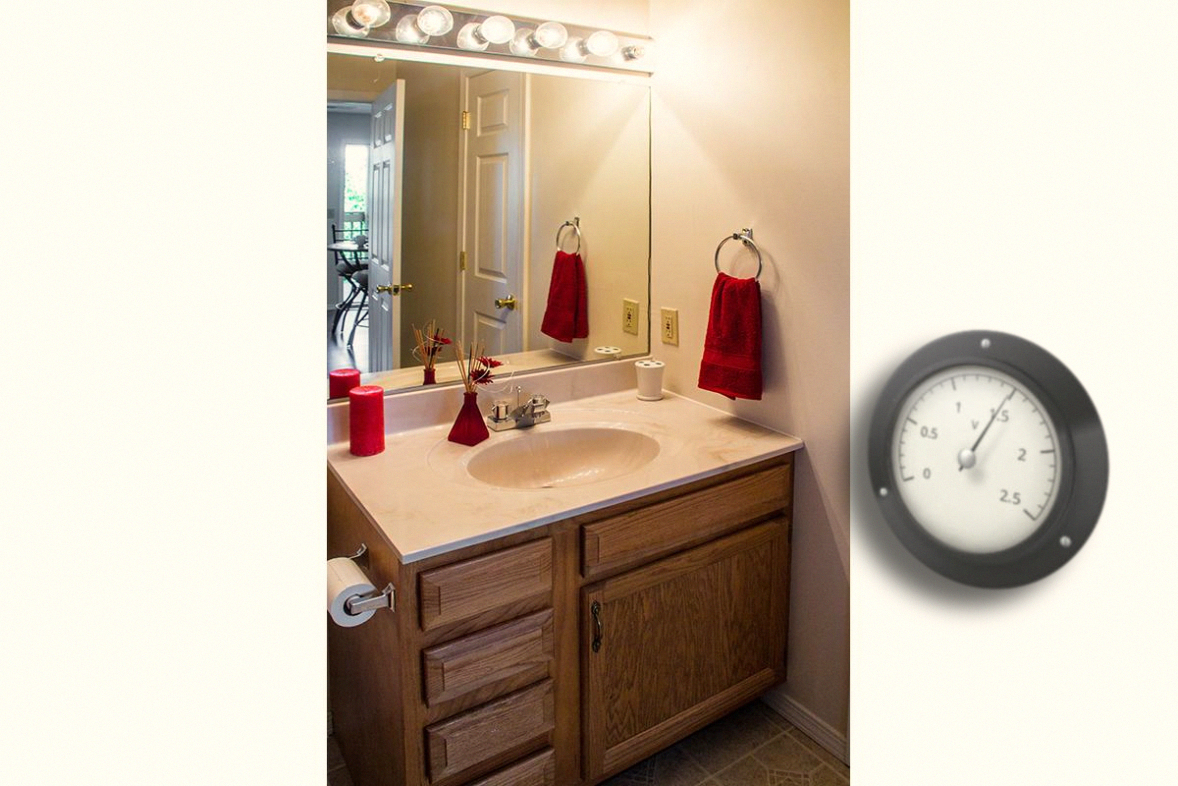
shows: 1.5 V
